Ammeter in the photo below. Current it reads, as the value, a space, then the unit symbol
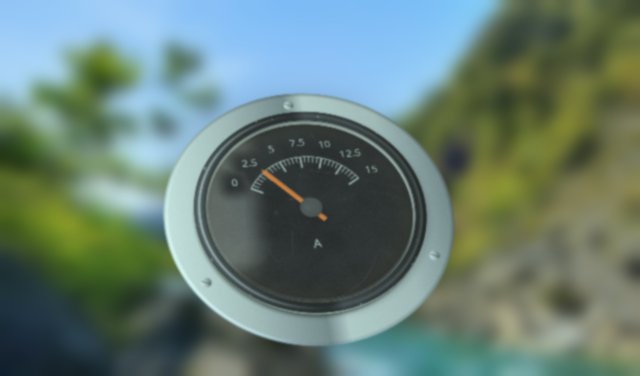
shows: 2.5 A
